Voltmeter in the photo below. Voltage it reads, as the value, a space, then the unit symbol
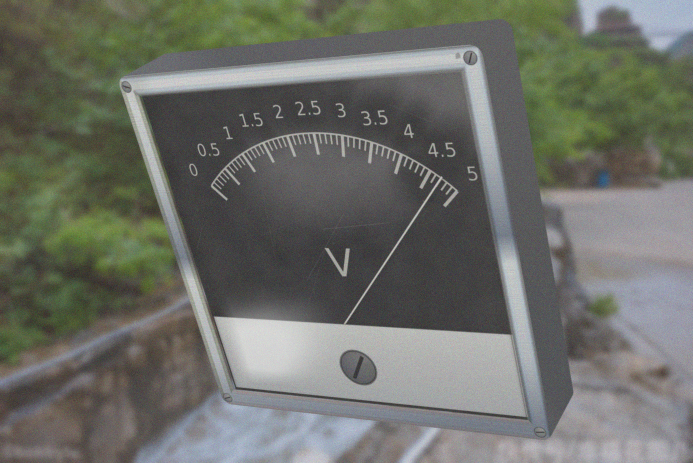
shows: 4.7 V
